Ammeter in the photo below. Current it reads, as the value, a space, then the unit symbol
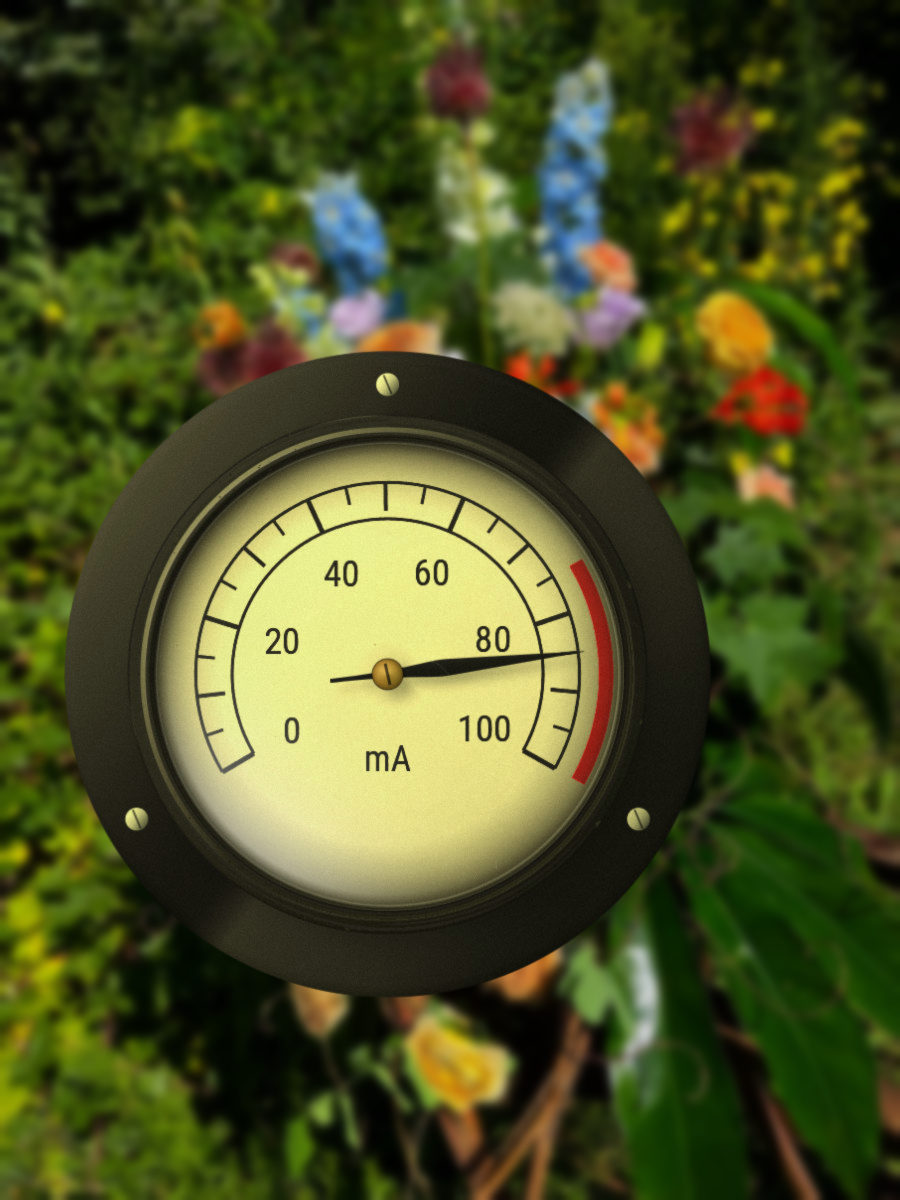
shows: 85 mA
